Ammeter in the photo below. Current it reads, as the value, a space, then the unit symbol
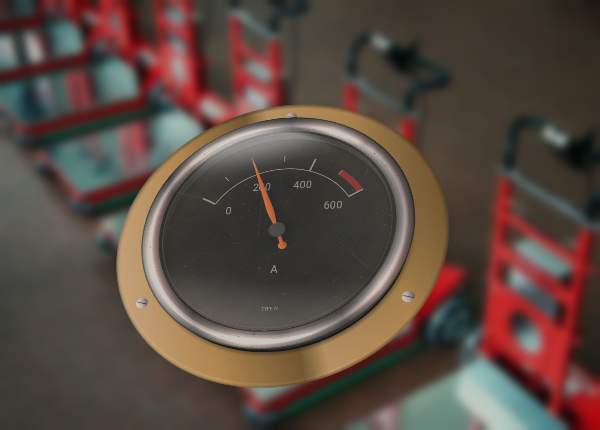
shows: 200 A
